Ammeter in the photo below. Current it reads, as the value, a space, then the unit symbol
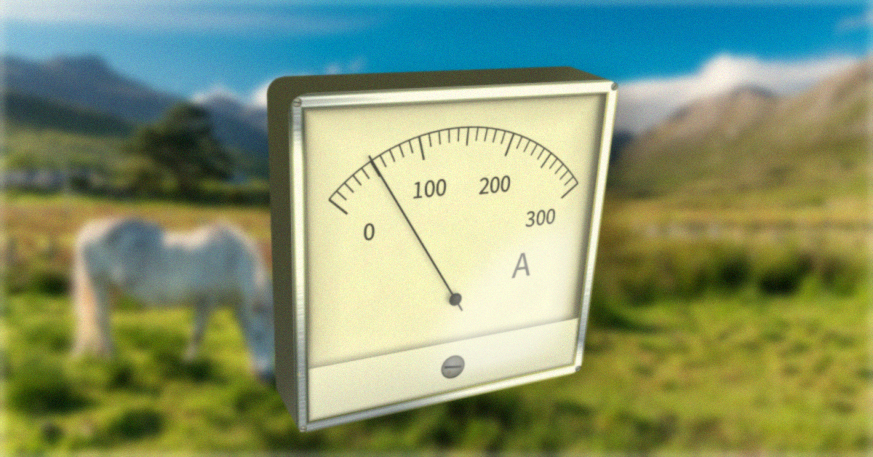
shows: 50 A
